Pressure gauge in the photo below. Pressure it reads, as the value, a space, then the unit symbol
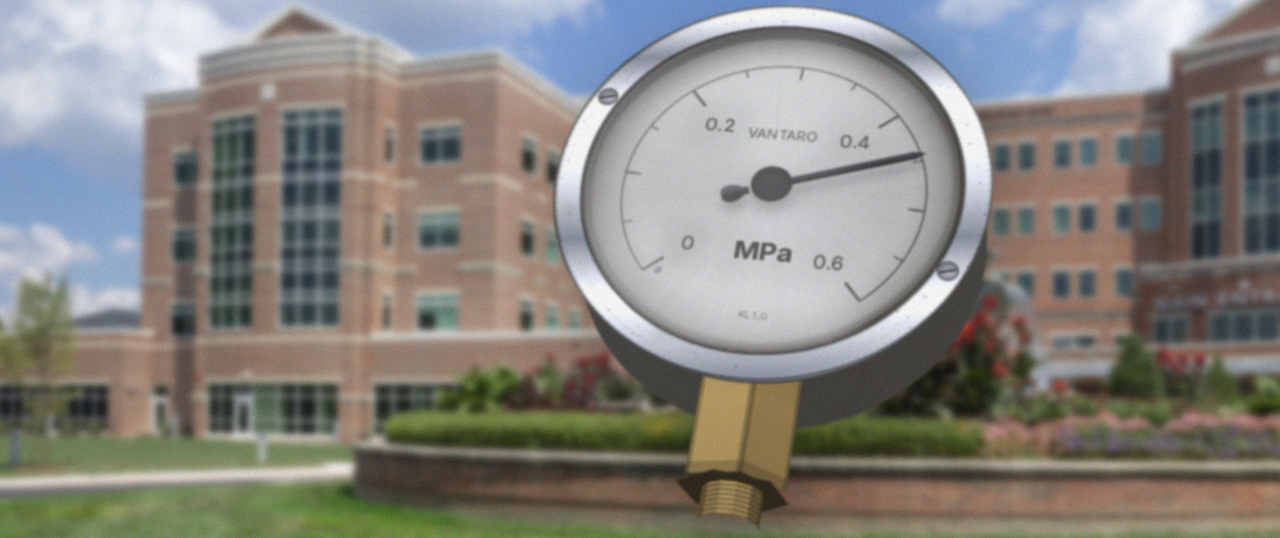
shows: 0.45 MPa
